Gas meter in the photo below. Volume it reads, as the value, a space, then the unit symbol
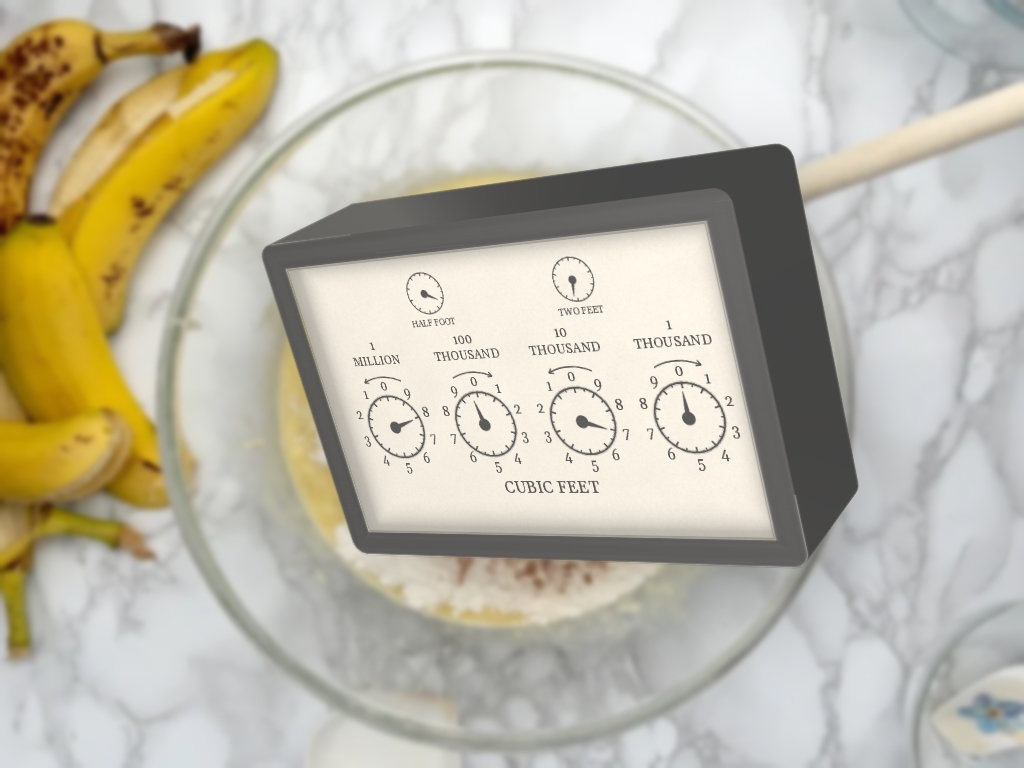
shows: 797000 ft³
